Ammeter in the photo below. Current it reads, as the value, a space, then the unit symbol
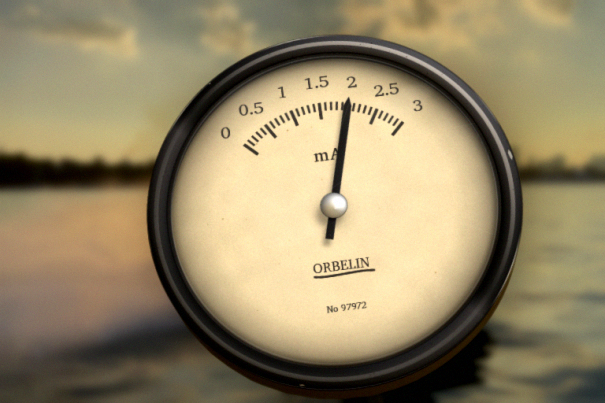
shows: 2 mA
